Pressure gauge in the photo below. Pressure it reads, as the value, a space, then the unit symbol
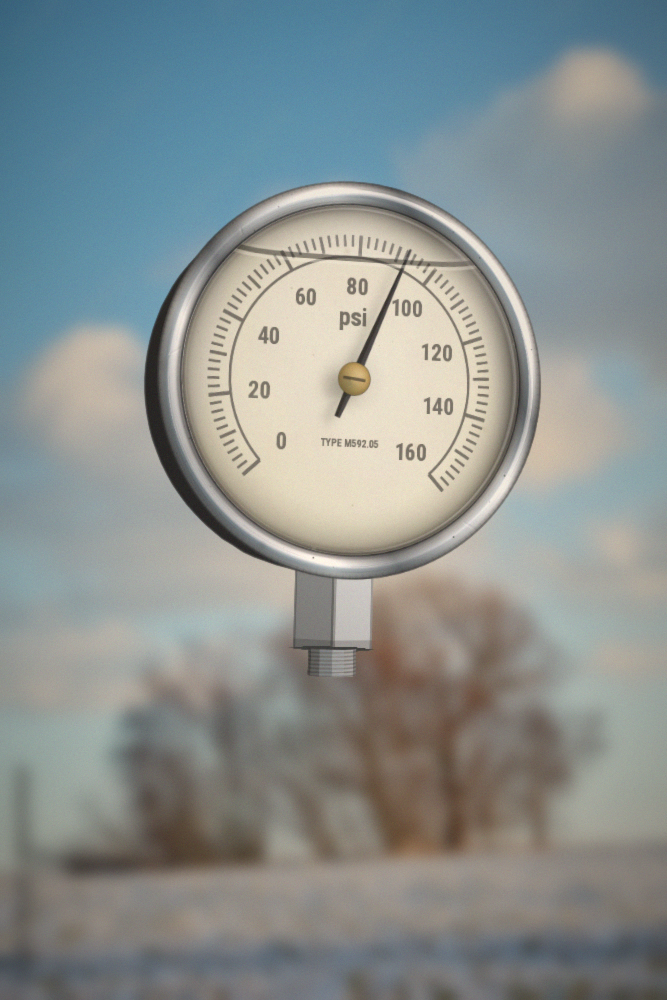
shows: 92 psi
